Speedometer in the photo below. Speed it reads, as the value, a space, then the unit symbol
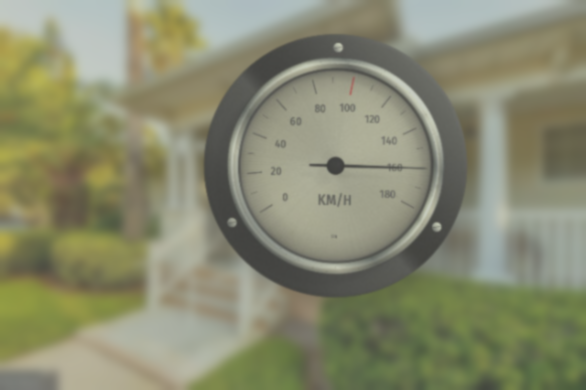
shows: 160 km/h
